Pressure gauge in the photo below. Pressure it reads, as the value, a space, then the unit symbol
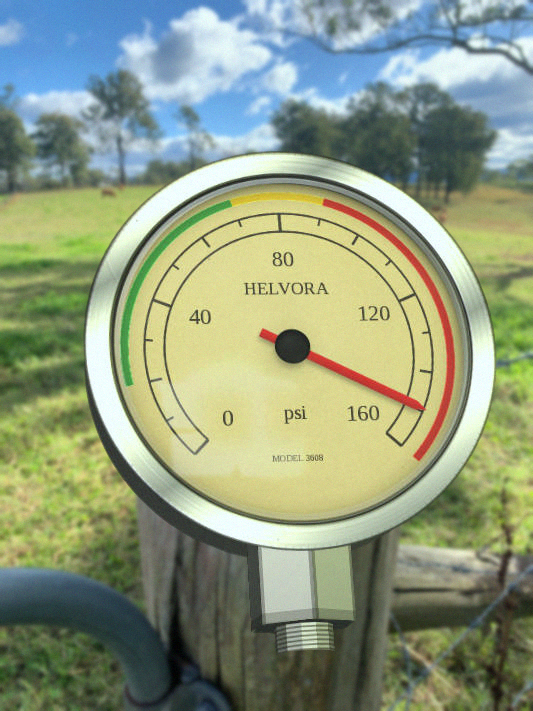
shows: 150 psi
